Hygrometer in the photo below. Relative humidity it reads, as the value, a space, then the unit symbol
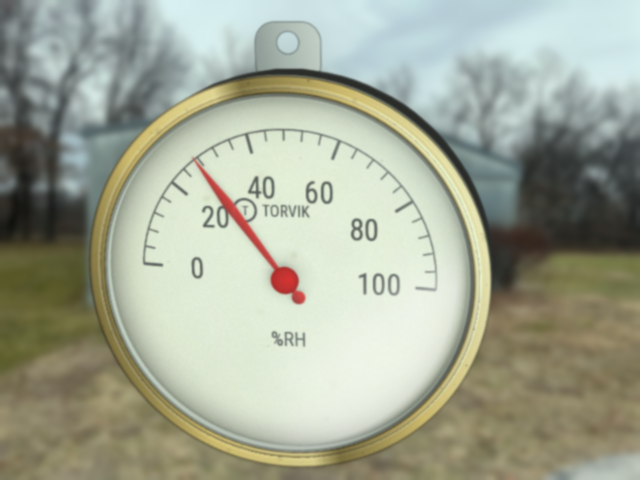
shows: 28 %
